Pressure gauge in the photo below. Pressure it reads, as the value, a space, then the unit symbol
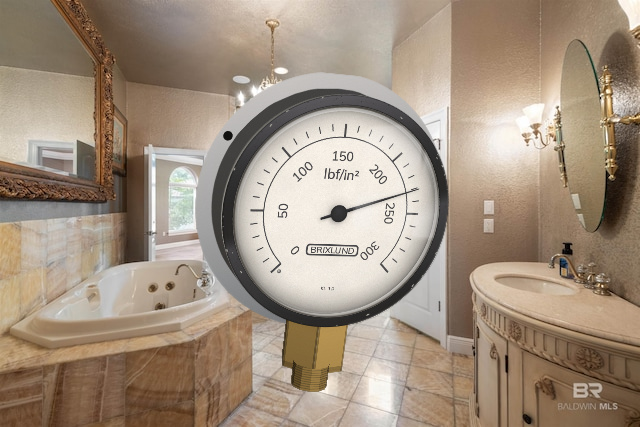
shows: 230 psi
